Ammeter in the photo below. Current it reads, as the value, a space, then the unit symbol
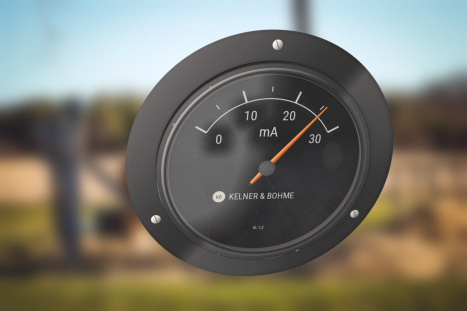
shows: 25 mA
